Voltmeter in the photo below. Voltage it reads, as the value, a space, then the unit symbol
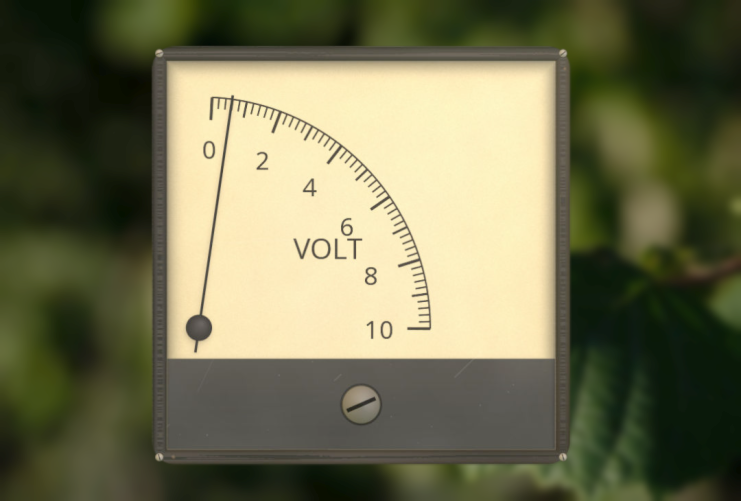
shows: 0.6 V
